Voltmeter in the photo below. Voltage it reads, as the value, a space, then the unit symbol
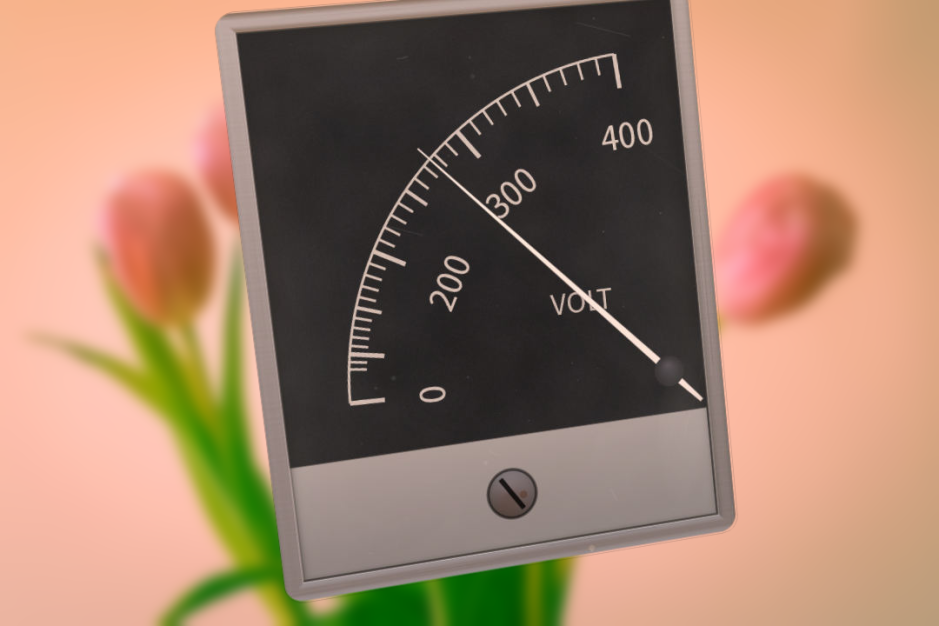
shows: 275 V
